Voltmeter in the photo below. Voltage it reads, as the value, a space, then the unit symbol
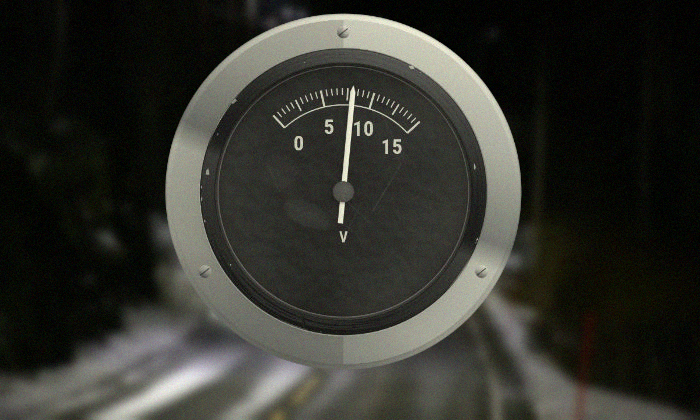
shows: 8 V
